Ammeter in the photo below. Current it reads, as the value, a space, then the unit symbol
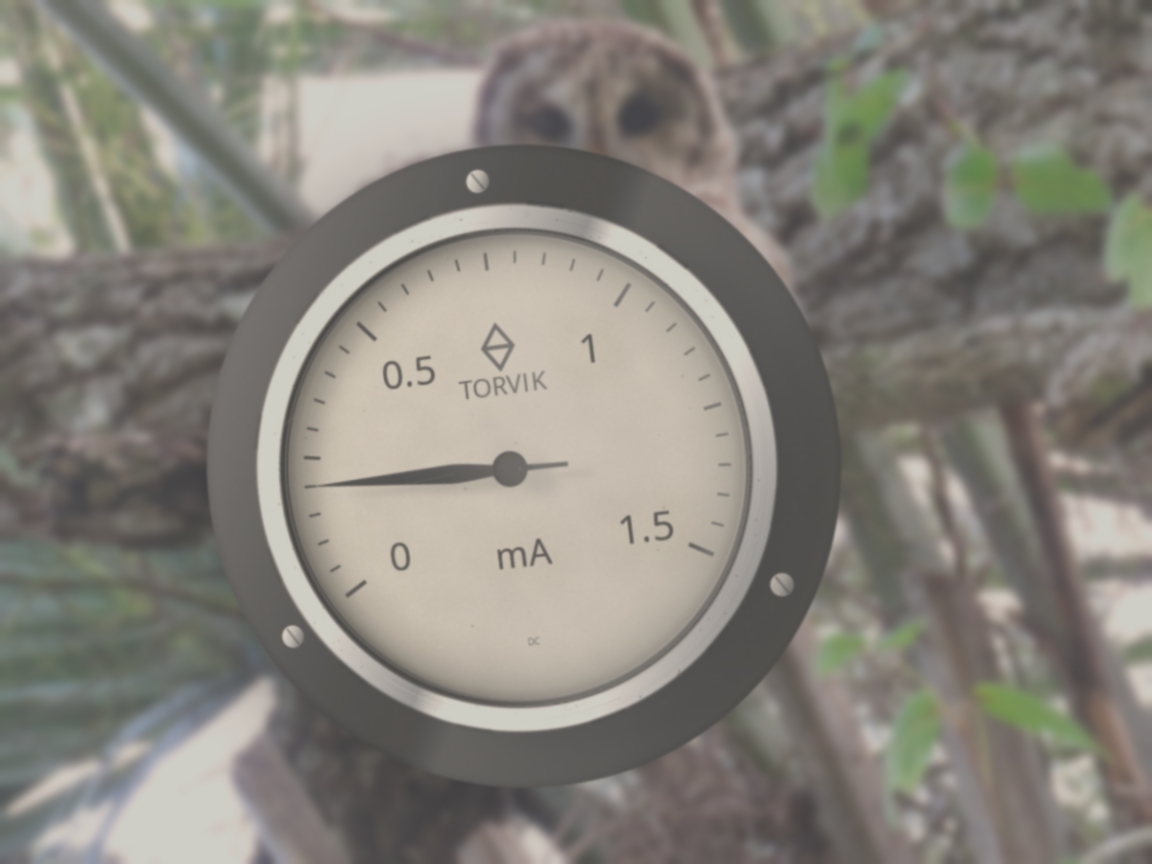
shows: 0.2 mA
